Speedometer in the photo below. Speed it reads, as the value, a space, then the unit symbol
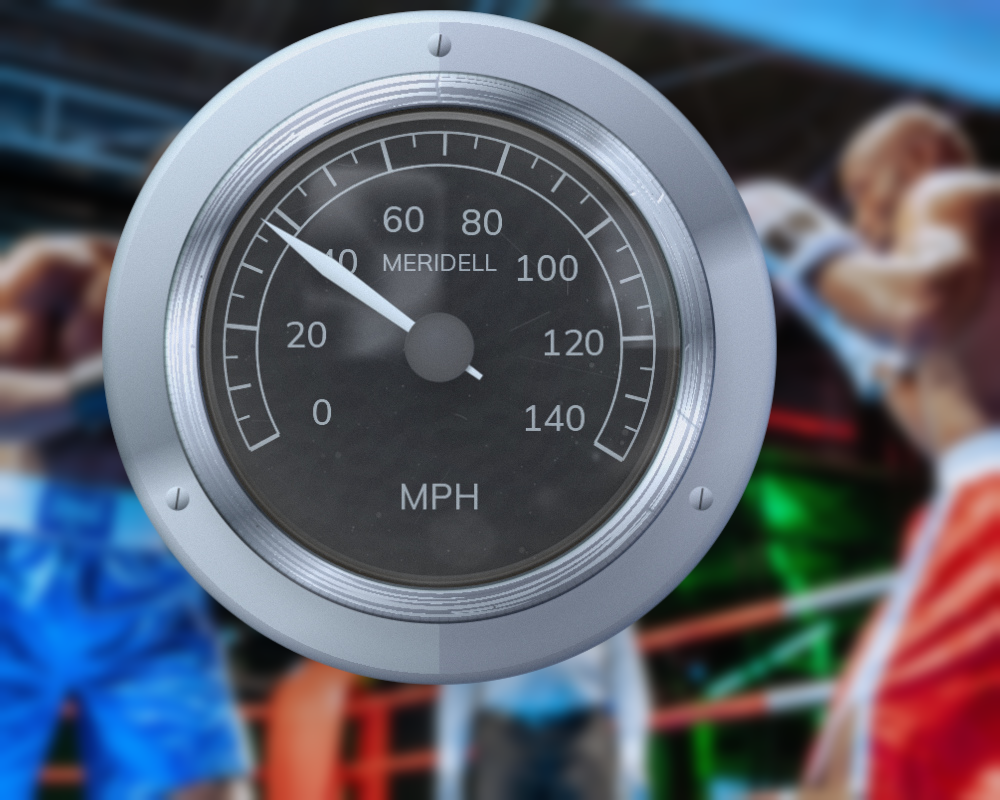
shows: 37.5 mph
